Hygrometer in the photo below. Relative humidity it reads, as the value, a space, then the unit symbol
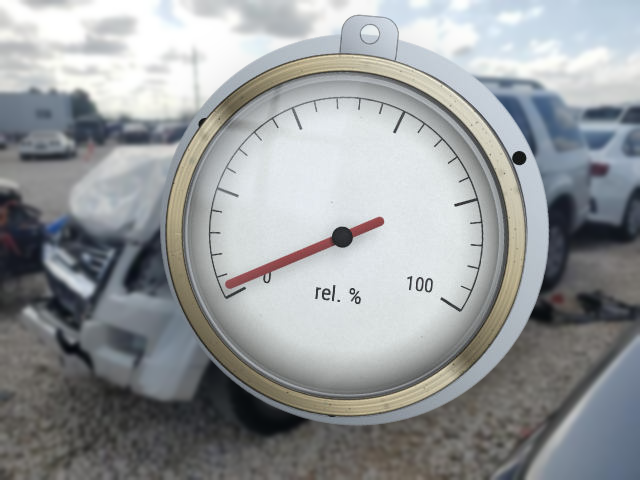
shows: 2 %
